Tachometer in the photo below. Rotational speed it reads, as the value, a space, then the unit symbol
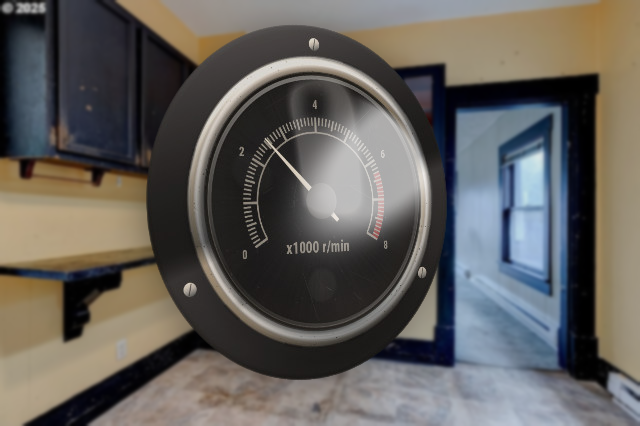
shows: 2500 rpm
